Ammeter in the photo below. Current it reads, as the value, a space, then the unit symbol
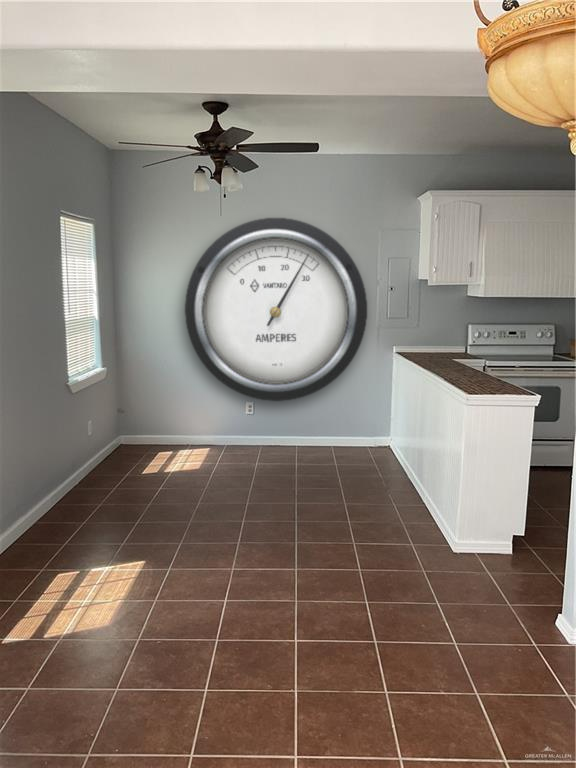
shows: 26 A
